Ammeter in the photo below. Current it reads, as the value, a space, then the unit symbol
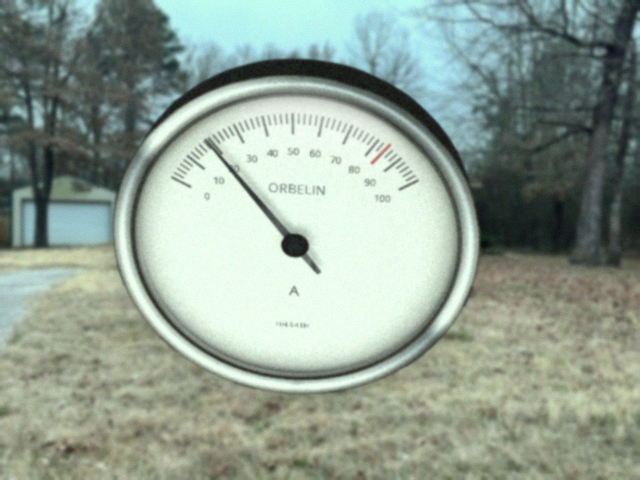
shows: 20 A
